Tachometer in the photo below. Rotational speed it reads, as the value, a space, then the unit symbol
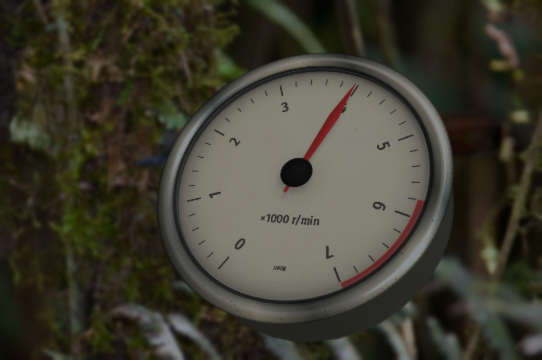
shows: 4000 rpm
